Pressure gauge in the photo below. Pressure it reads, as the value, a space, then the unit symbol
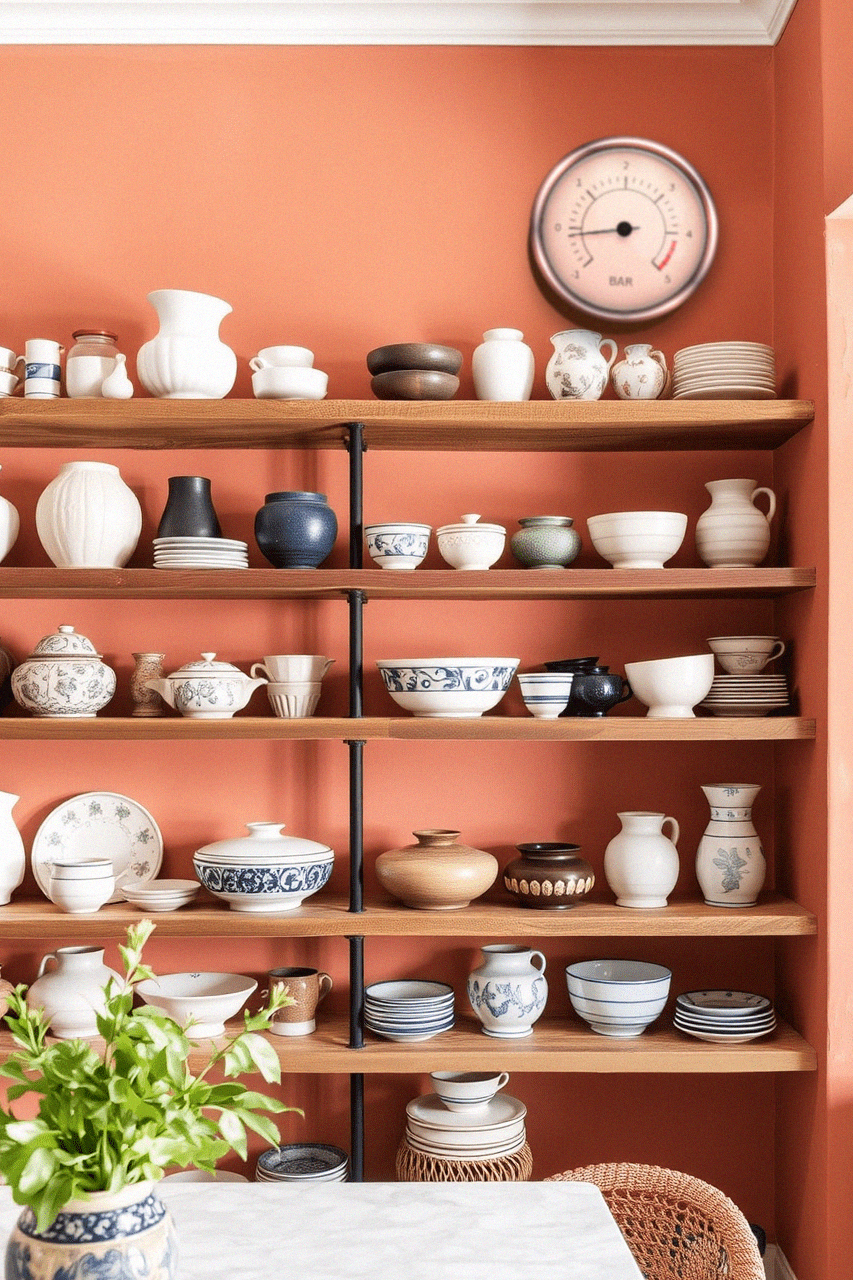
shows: -0.2 bar
